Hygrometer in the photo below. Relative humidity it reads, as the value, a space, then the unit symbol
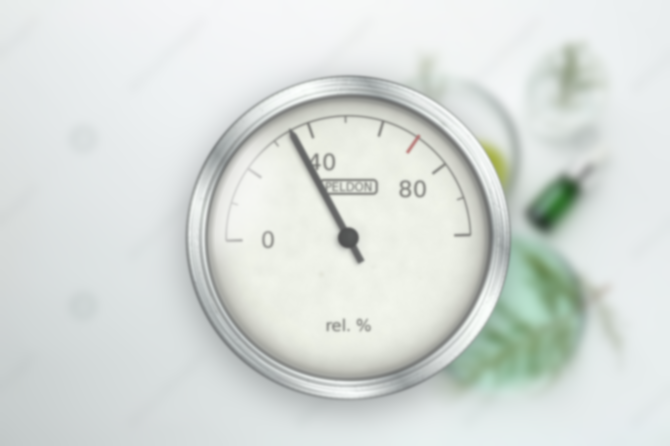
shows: 35 %
